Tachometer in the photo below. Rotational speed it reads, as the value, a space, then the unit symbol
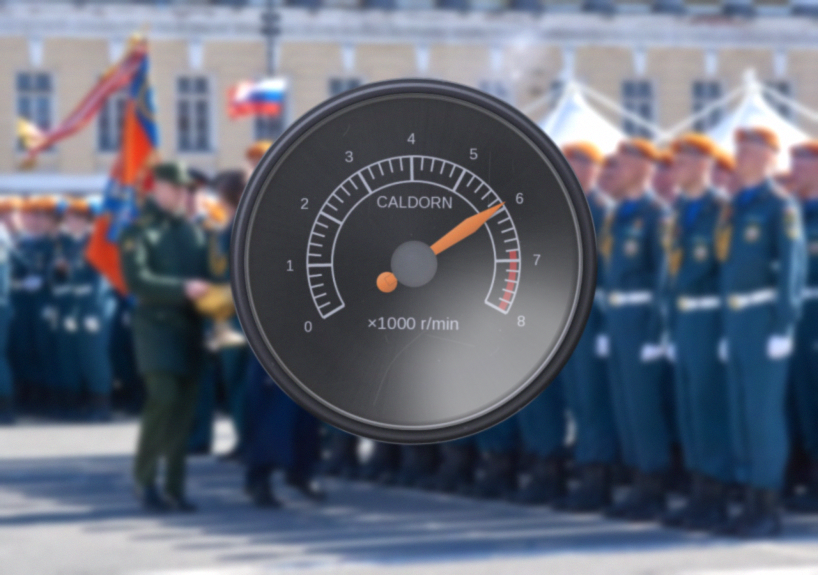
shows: 5900 rpm
